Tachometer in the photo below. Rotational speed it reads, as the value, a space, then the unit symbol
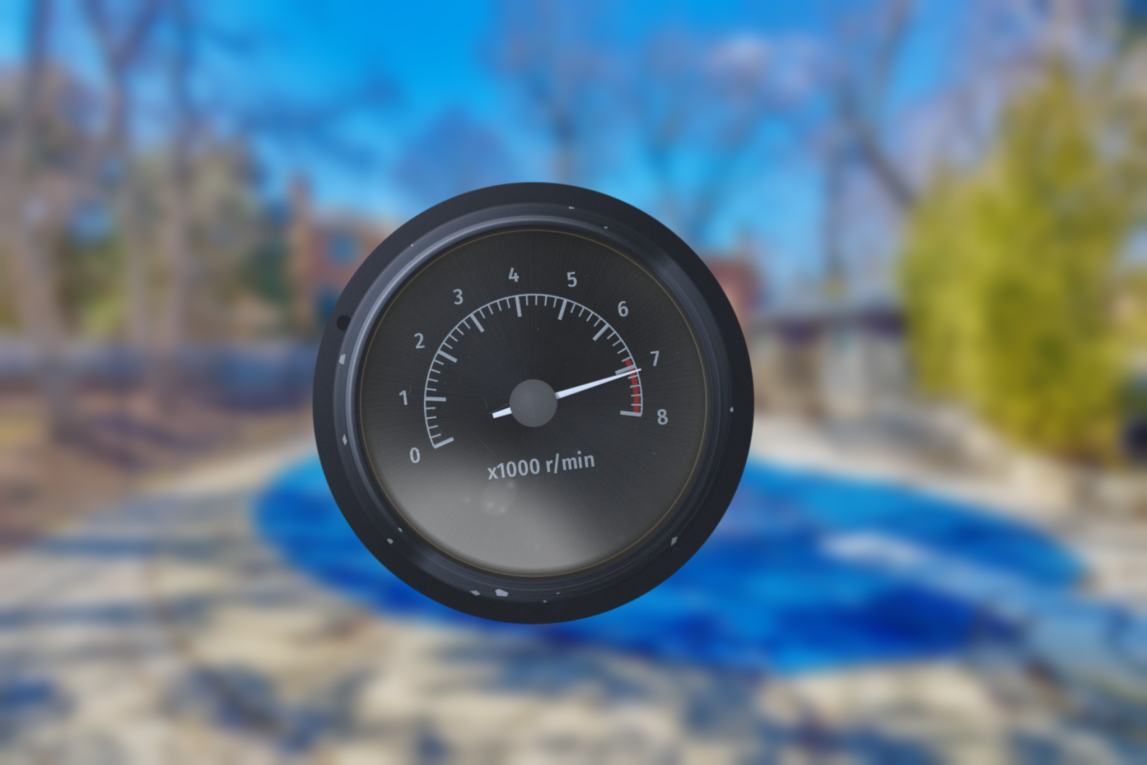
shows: 7100 rpm
